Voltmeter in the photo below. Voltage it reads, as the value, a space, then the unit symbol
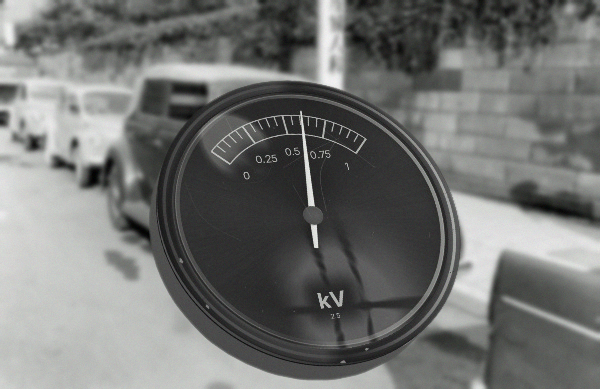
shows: 0.6 kV
